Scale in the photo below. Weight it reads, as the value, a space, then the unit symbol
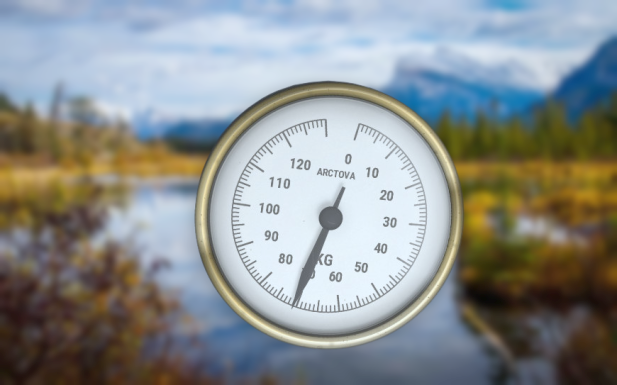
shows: 71 kg
